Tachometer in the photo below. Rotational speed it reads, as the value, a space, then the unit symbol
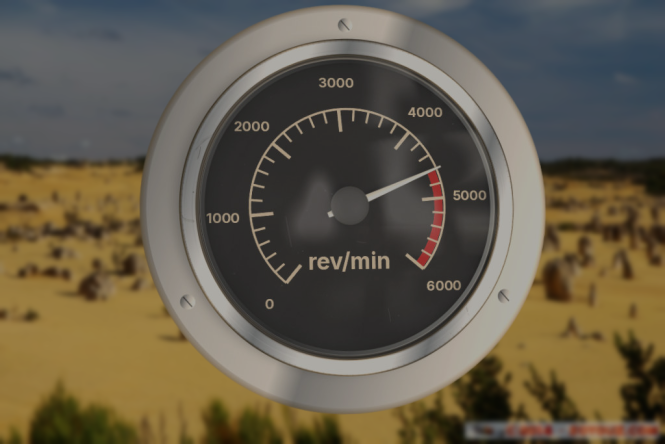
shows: 4600 rpm
